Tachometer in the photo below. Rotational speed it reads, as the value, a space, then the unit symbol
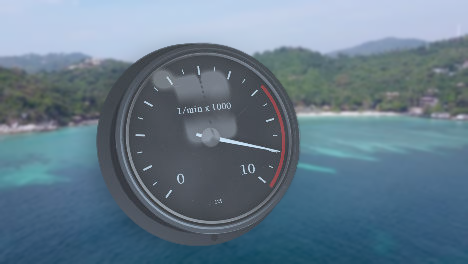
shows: 9000 rpm
